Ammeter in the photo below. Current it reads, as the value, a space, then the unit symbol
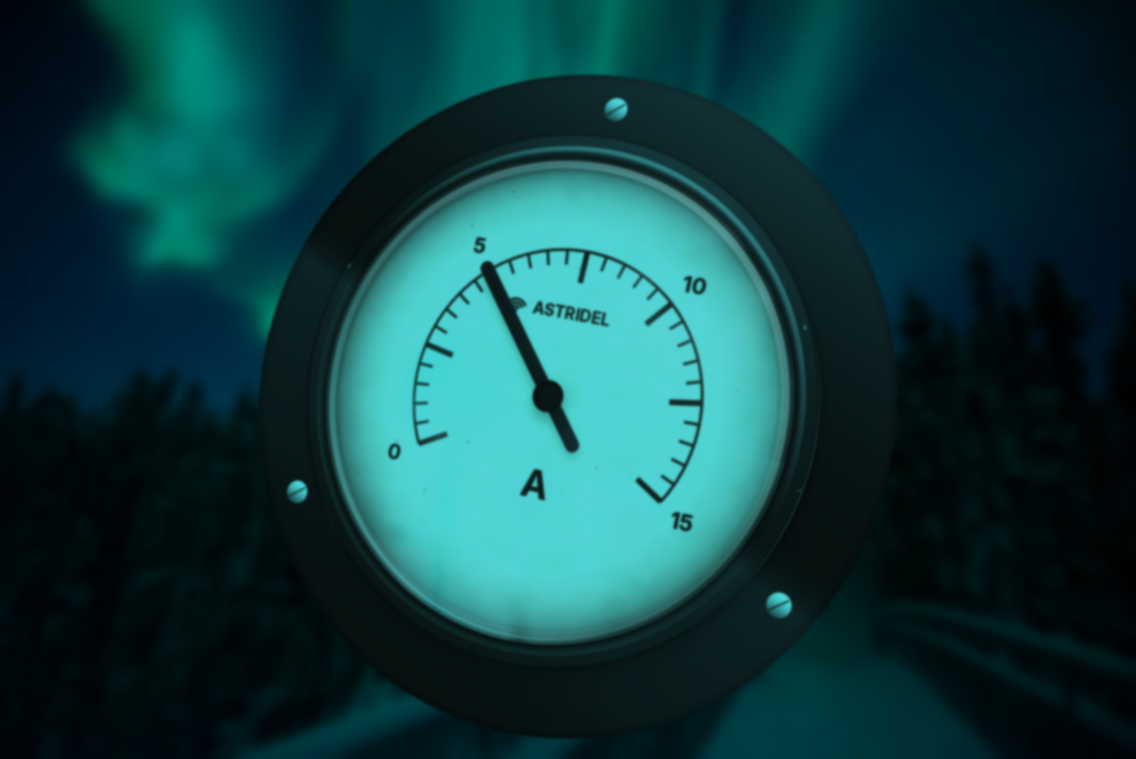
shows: 5 A
